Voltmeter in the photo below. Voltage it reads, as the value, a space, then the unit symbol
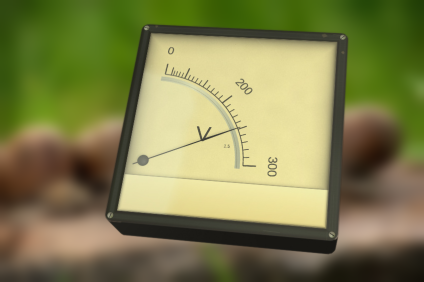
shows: 250 V
